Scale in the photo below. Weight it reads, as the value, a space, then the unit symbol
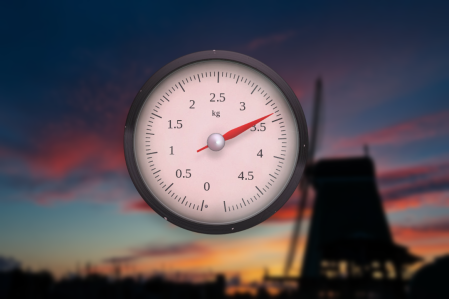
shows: 3.4 kg
